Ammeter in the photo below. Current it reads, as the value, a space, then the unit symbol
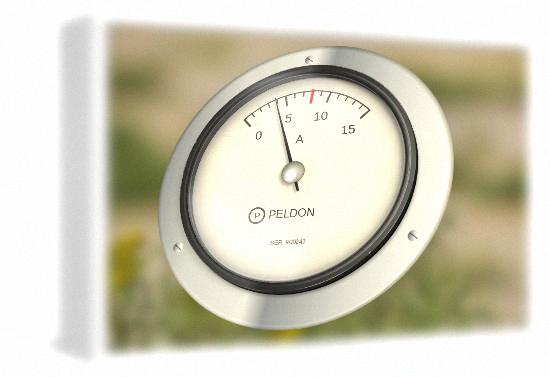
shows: 4 A
